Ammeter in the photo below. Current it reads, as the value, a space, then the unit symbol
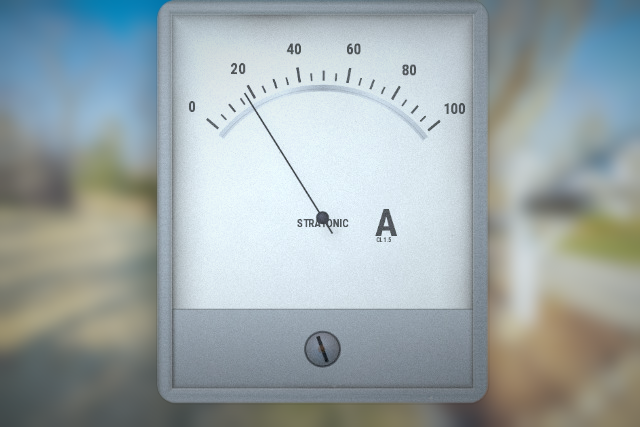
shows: 17.5 A
